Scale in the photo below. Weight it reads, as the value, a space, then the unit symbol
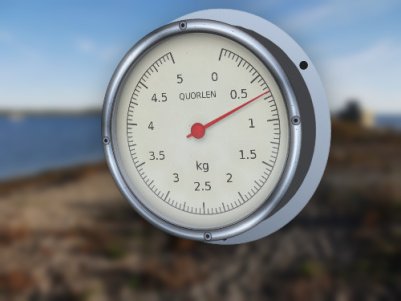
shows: 0.7 kg
